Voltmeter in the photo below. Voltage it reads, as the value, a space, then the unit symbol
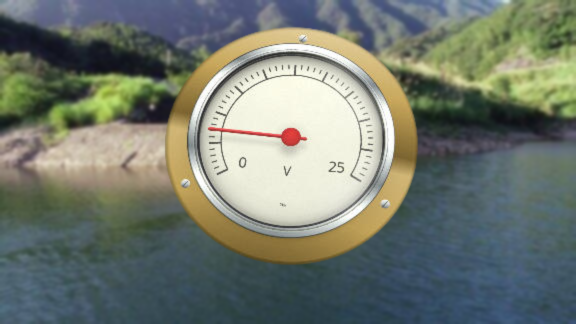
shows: 3.5 V
